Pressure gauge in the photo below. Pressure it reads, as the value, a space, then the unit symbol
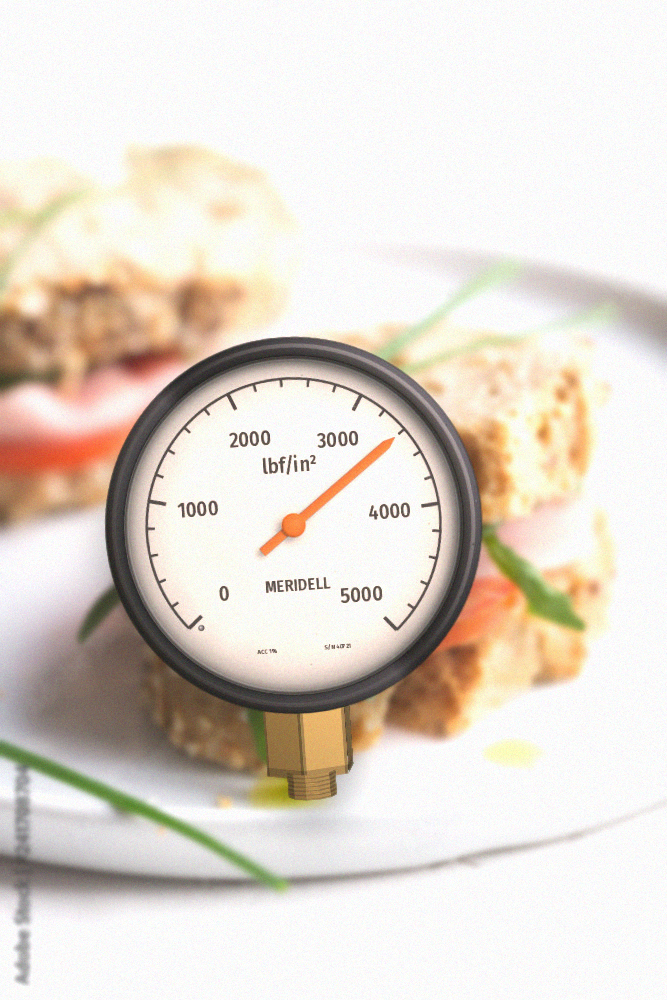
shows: 3400 psi
